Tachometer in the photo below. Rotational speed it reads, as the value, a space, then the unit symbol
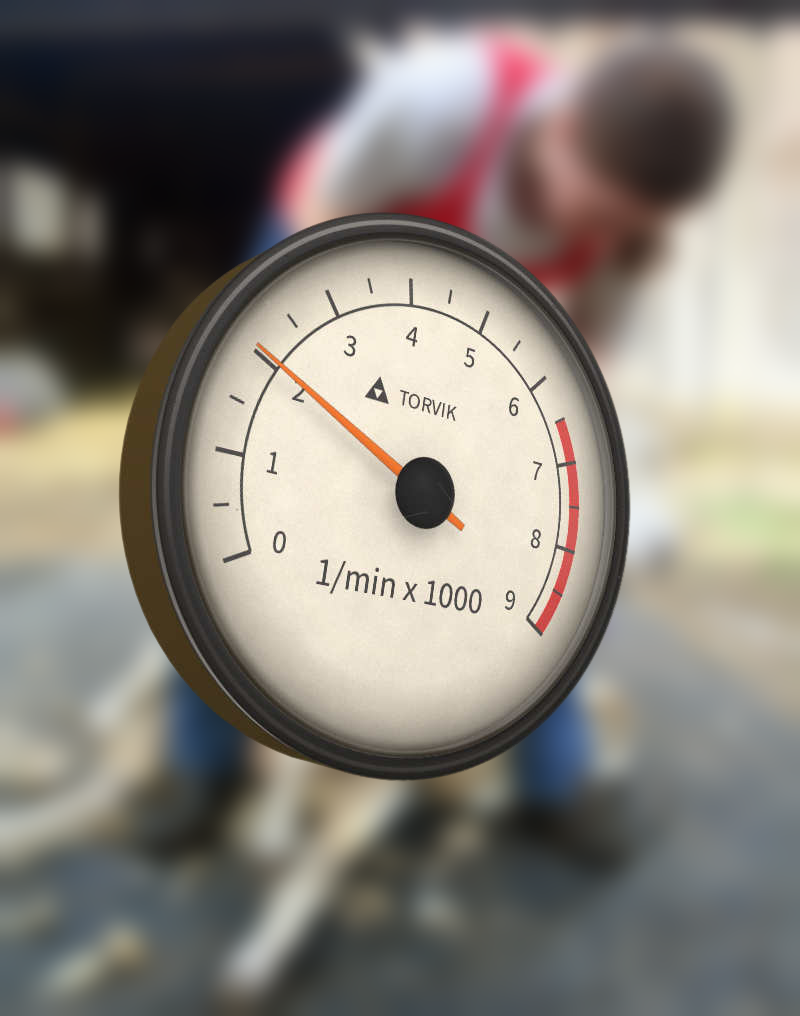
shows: 2000 rpm
